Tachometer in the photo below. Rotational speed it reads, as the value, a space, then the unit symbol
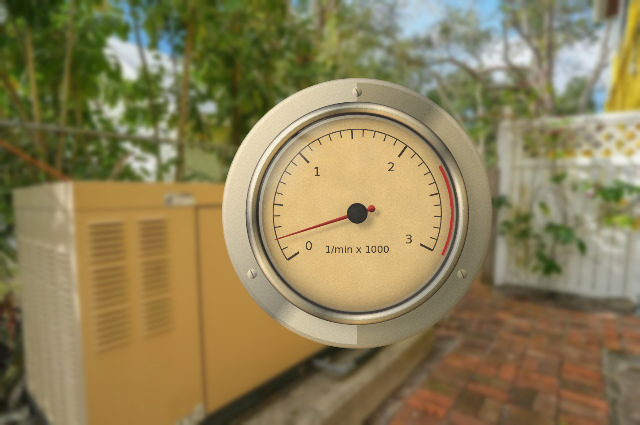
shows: 200 rpm
